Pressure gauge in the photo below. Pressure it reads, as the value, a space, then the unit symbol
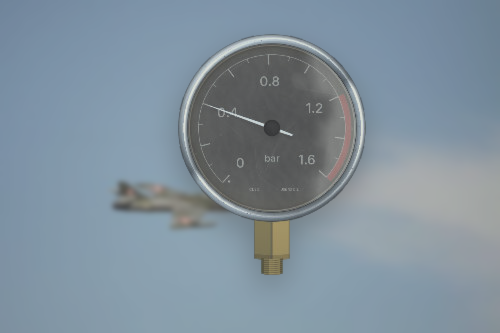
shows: 0.4 bar
